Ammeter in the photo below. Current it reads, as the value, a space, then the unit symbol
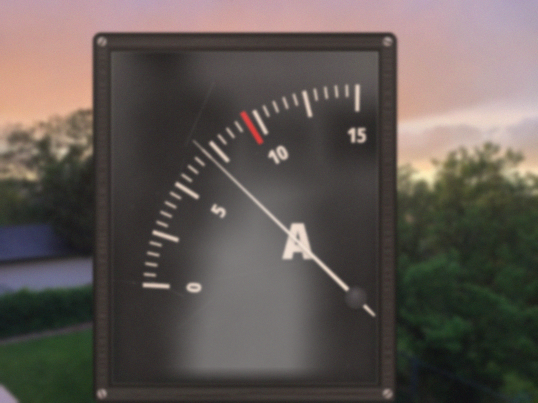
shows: 7 A
